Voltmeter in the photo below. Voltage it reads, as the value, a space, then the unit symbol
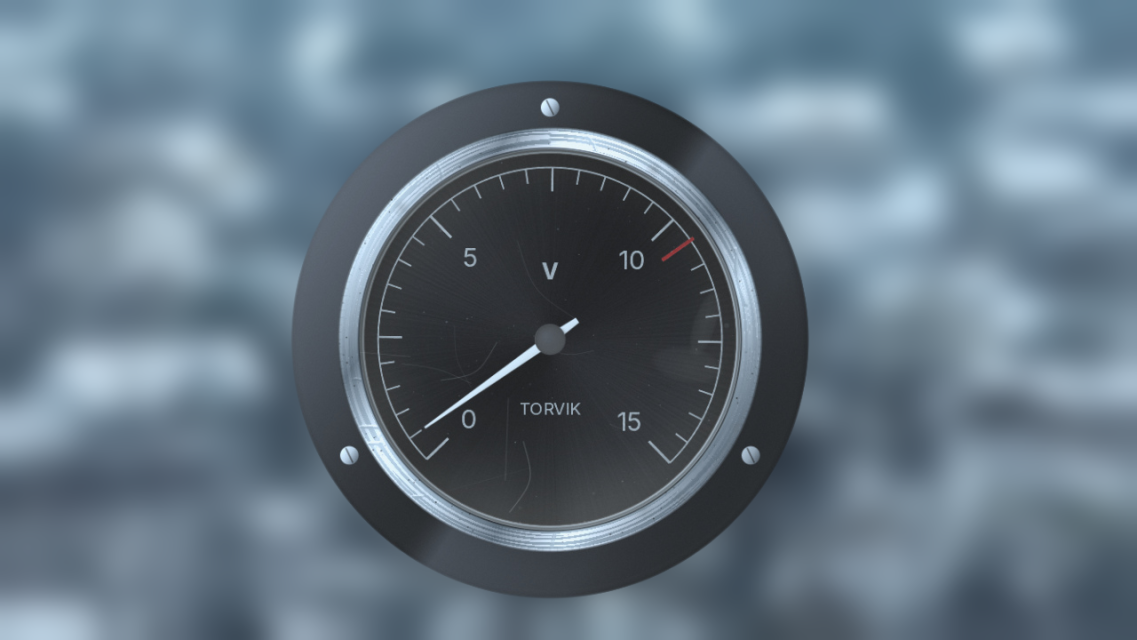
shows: 0.5 V
